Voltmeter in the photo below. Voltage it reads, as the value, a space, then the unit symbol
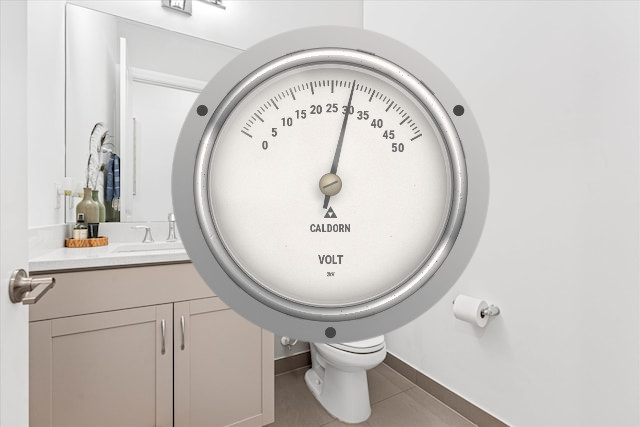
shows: 30 V
